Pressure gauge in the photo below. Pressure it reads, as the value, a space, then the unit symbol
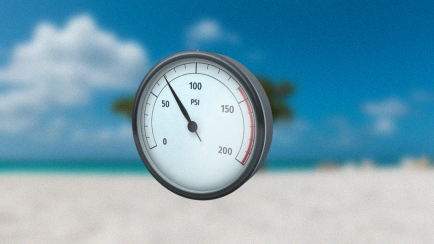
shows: 70 psi
